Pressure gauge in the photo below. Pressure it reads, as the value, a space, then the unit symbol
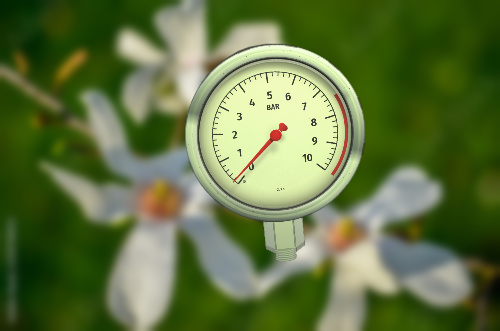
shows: 0.2 bar
